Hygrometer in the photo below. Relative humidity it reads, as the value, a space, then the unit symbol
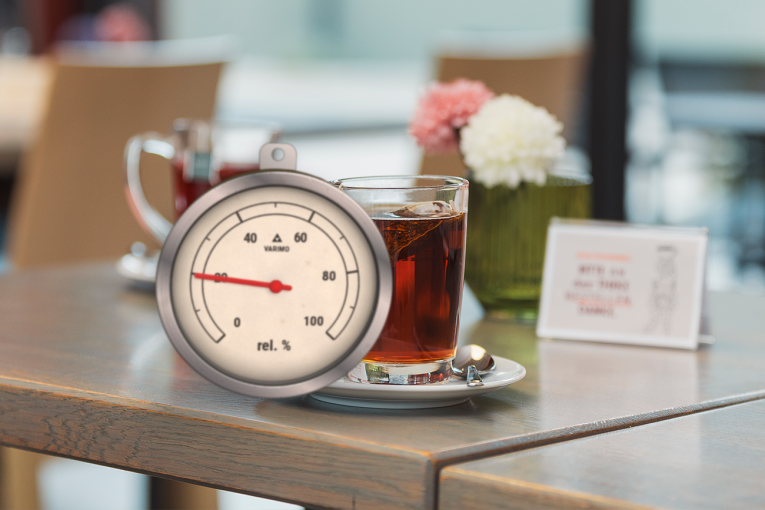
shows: 20 %
